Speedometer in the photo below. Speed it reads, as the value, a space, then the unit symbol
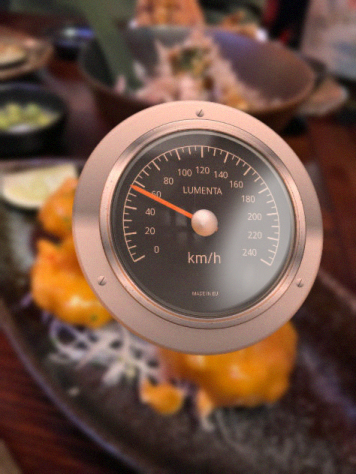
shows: 55 km/h
